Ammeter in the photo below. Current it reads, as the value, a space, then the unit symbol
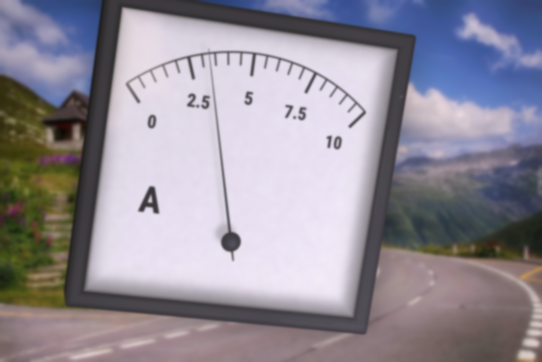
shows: 3.25 A
